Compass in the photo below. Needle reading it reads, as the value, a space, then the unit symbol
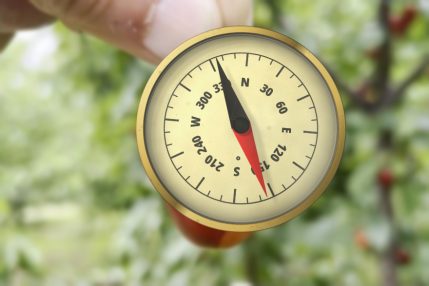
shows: 155 °
